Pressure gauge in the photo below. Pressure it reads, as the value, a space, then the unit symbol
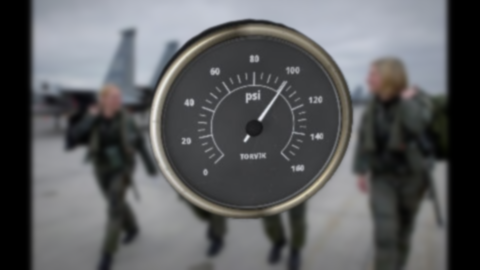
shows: 100 psi
